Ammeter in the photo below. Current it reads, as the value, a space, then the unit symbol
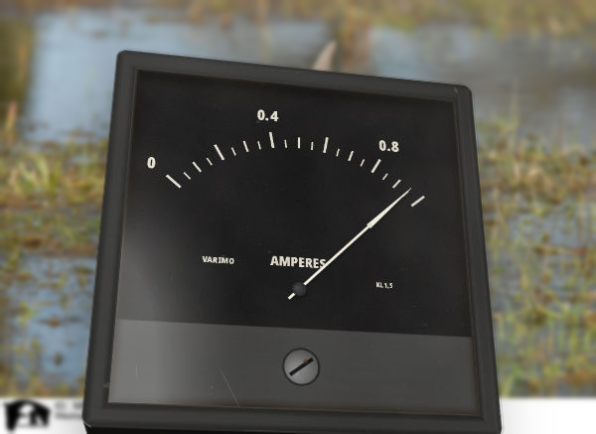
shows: 0.95 A
